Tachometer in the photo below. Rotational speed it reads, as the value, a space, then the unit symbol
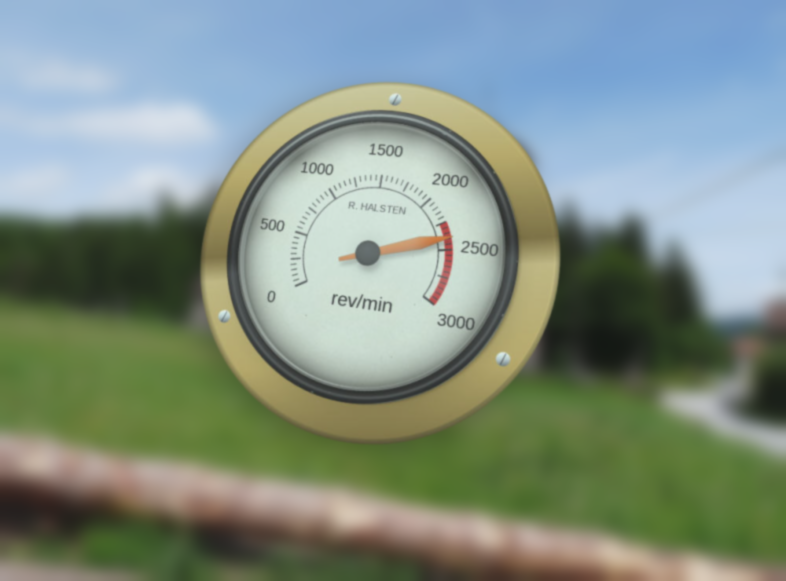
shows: 2400 rpm
